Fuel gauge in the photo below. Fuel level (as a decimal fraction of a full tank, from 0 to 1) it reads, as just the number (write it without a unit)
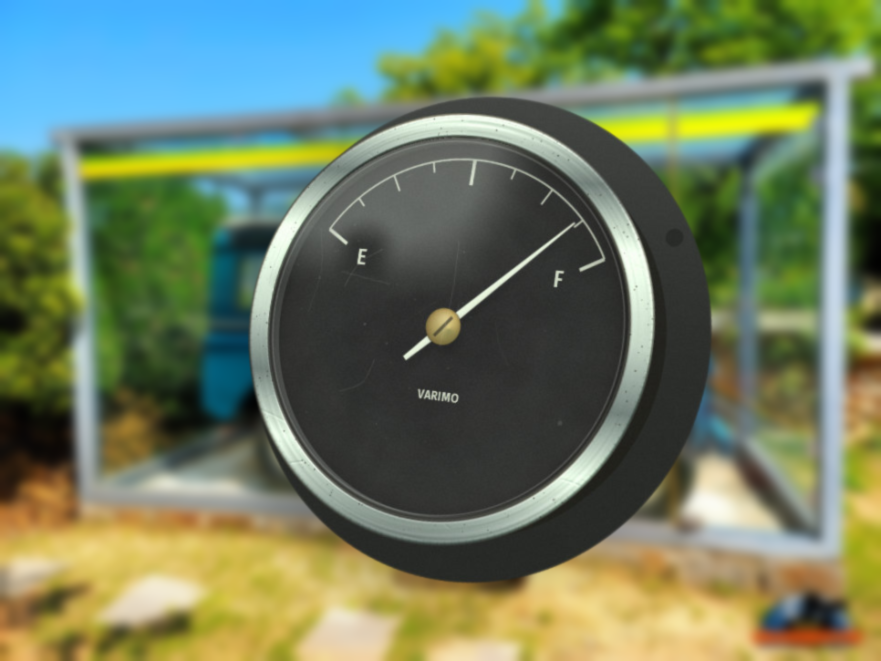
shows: 0.875
